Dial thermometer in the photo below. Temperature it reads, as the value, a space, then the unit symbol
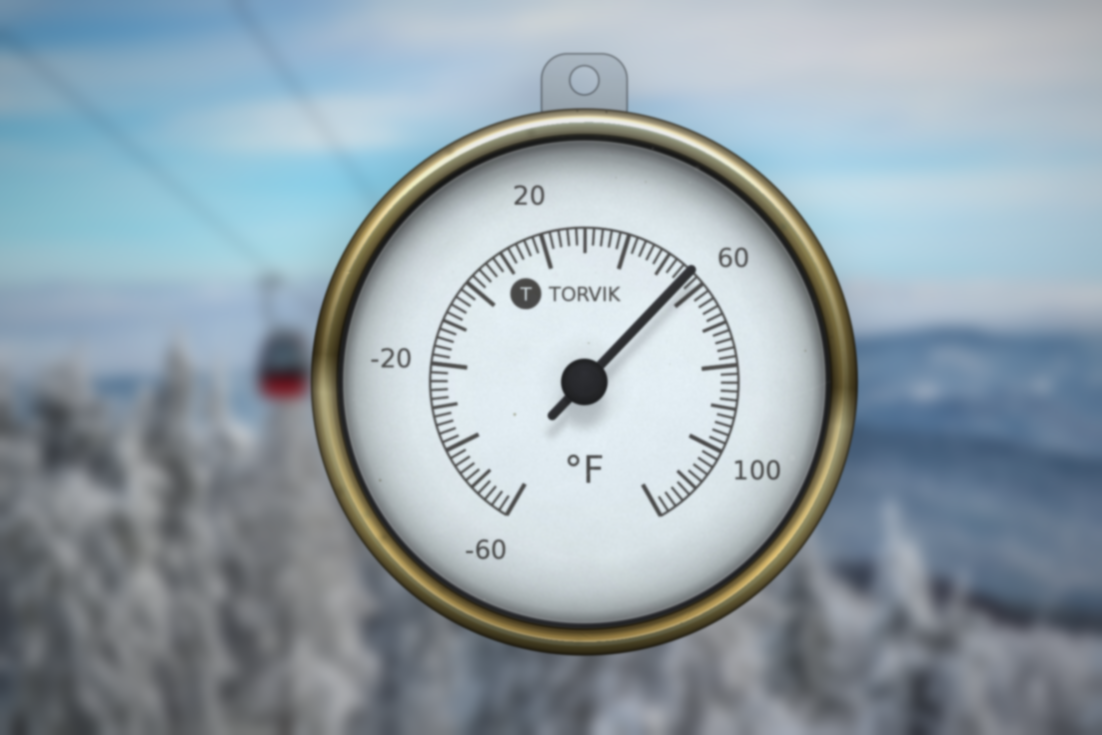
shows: 56 °F
